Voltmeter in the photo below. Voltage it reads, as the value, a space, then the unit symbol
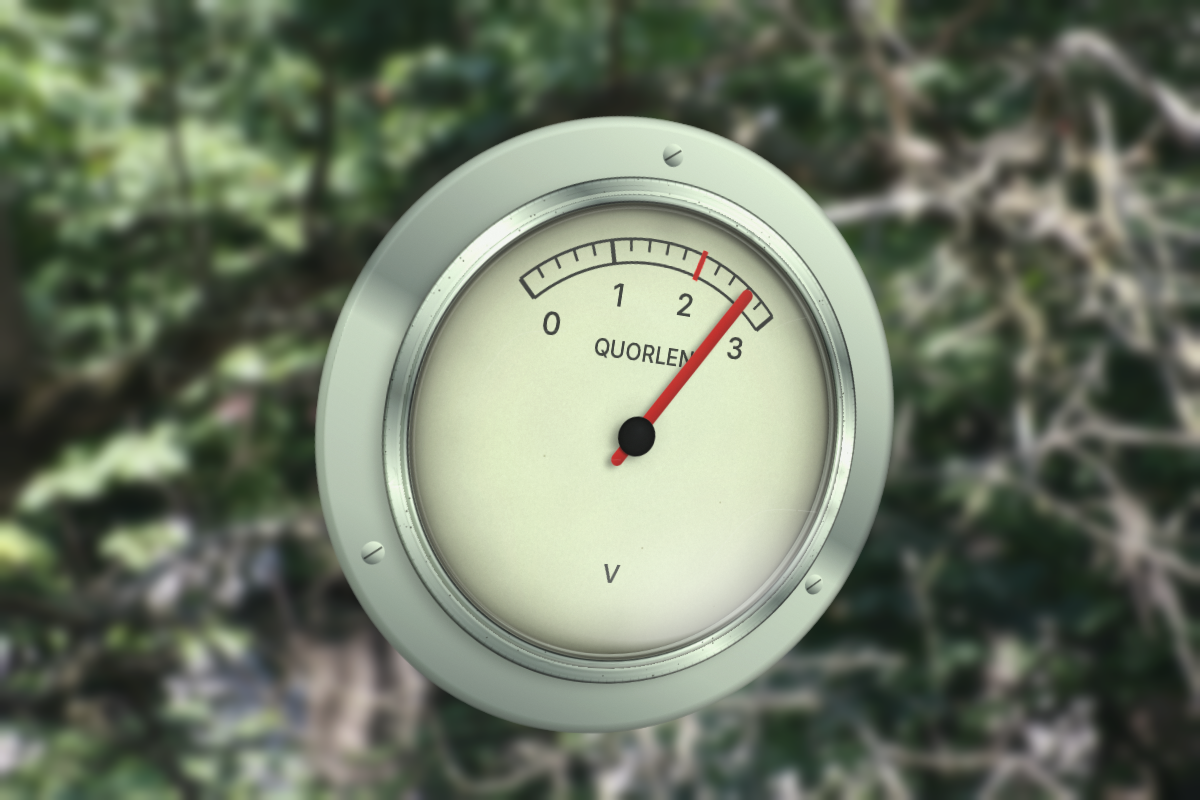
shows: 2.6 V
